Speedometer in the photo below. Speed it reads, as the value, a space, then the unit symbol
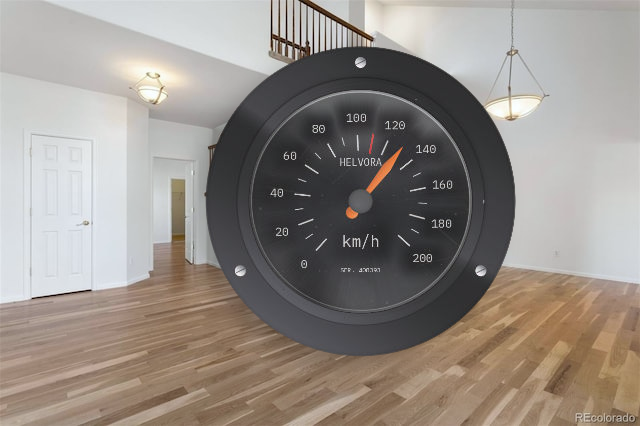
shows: 130 km/h
